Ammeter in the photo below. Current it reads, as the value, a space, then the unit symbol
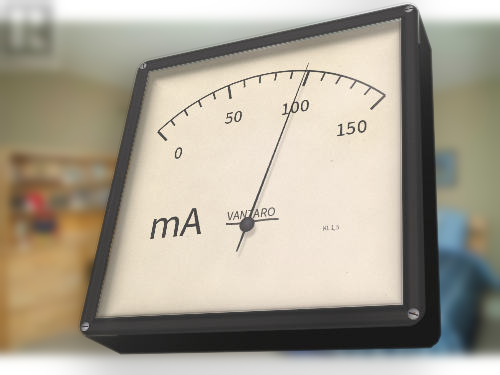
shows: 100 mA
